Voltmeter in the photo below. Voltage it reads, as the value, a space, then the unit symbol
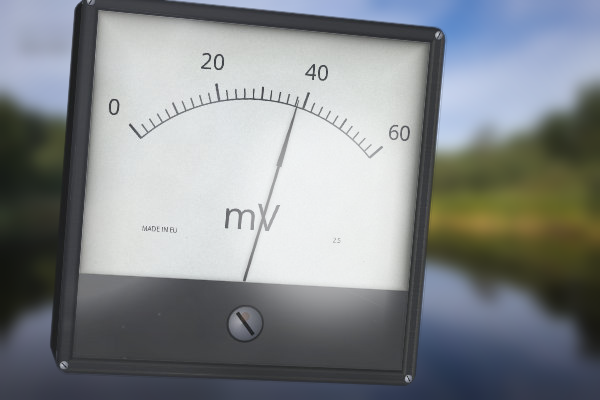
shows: 38 mV
